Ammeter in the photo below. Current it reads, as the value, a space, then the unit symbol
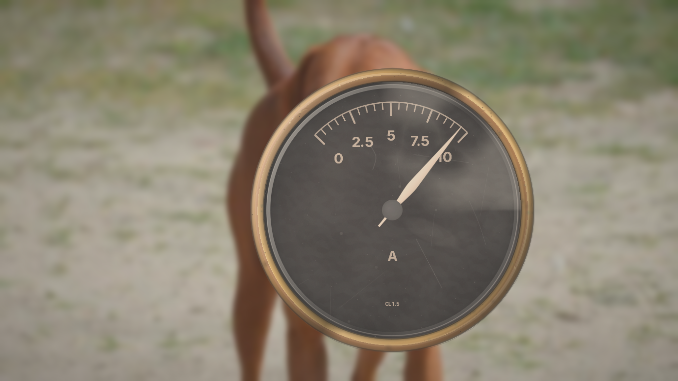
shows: 9.5 A
